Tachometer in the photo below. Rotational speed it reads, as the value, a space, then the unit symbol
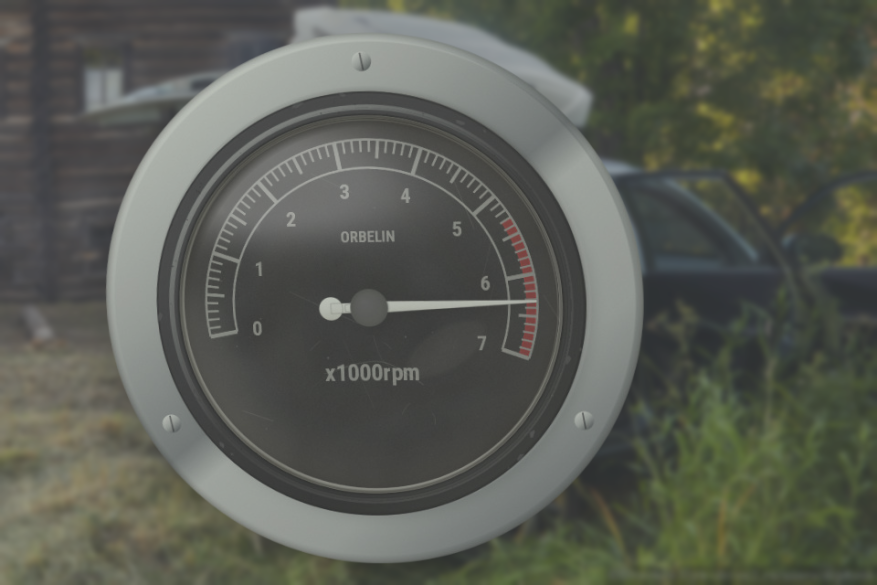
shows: 6300 rpm
